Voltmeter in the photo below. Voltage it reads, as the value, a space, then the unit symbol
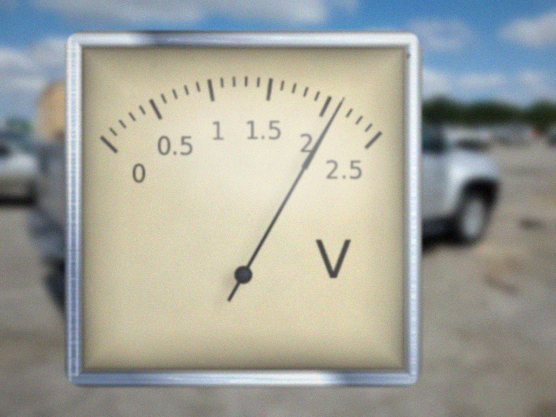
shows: 2.1 V
